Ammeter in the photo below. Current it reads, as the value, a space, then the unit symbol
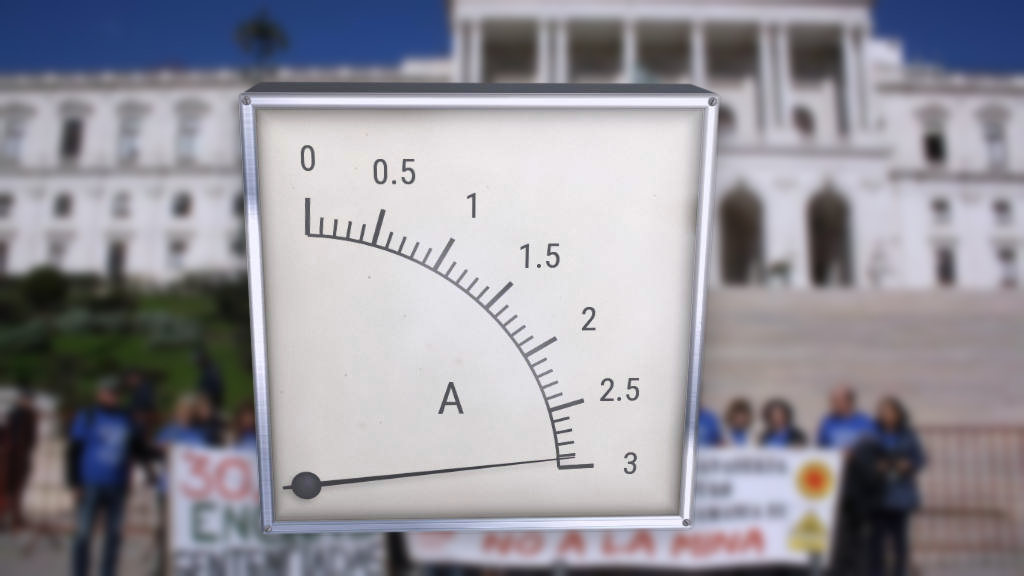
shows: 2.9 A
